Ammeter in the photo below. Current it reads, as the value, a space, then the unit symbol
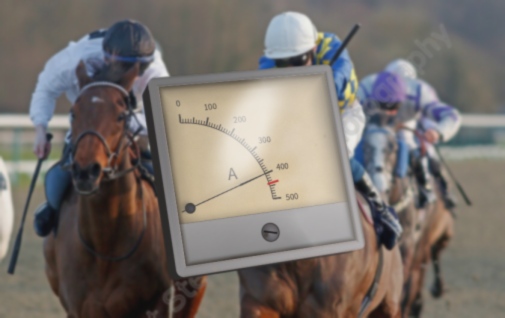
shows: 400 A
